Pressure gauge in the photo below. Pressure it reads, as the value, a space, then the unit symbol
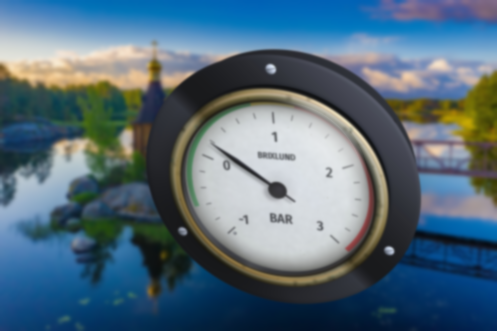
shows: 0.2 bar
